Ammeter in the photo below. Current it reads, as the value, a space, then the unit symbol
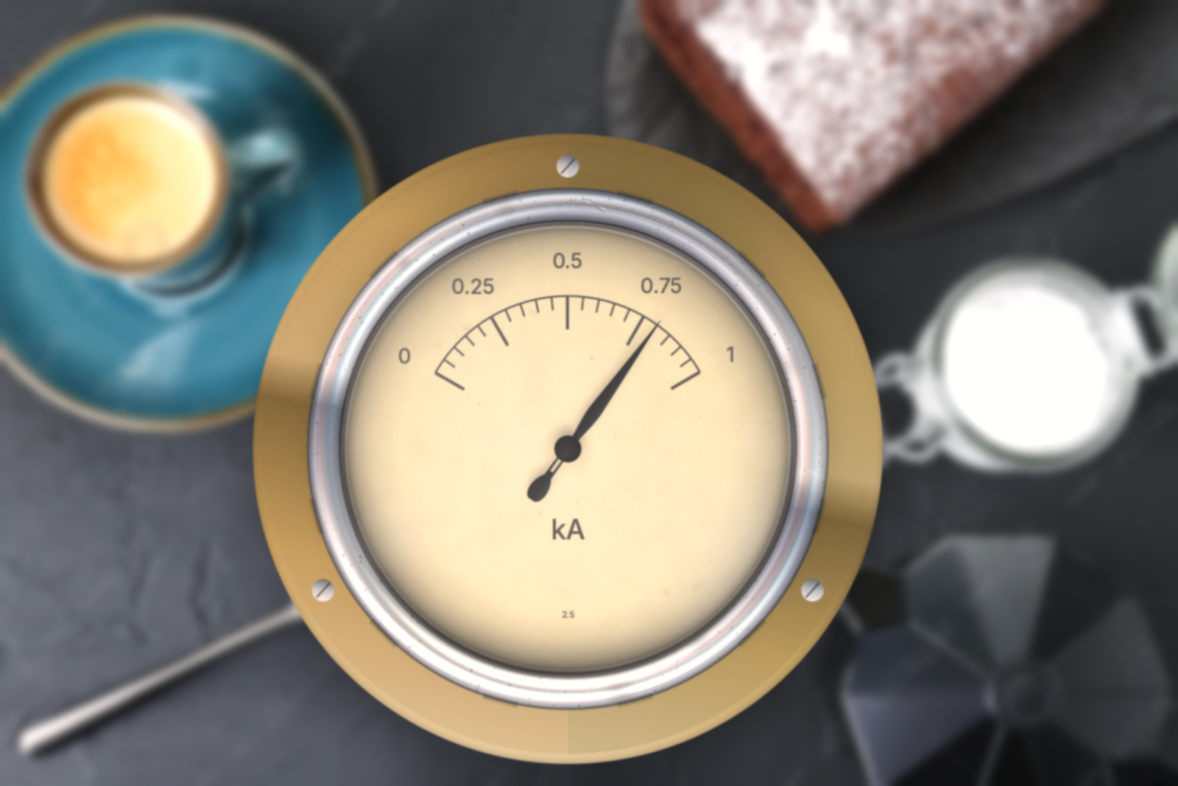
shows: 0.8 kA
